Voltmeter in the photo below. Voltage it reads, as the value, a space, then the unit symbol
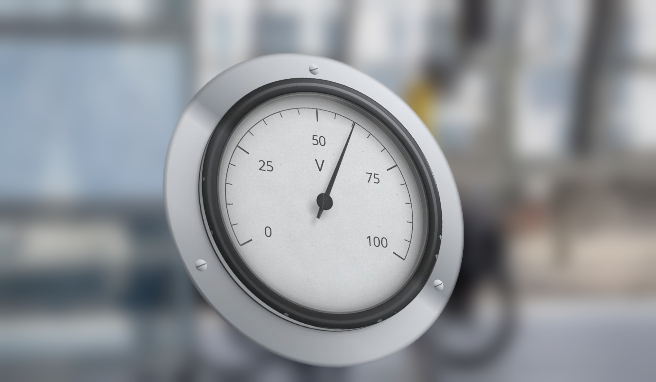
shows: 60 V
